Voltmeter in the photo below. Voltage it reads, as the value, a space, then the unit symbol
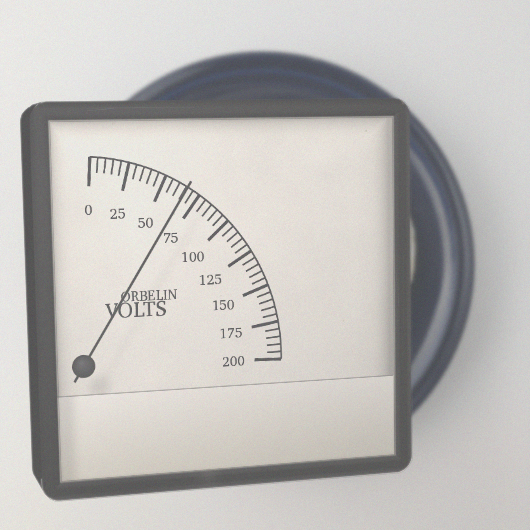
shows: 65 V
